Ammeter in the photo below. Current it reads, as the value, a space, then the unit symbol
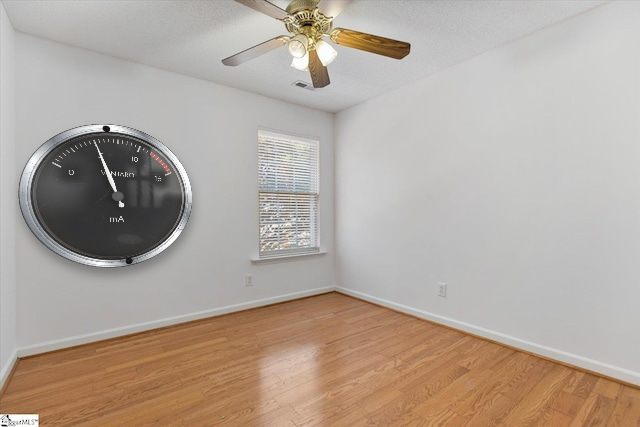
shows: 5 mA
